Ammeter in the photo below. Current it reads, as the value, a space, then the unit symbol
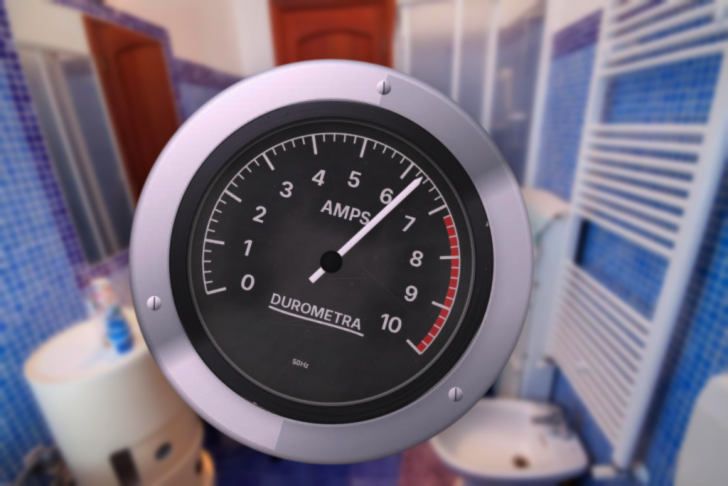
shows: 6.3 A
